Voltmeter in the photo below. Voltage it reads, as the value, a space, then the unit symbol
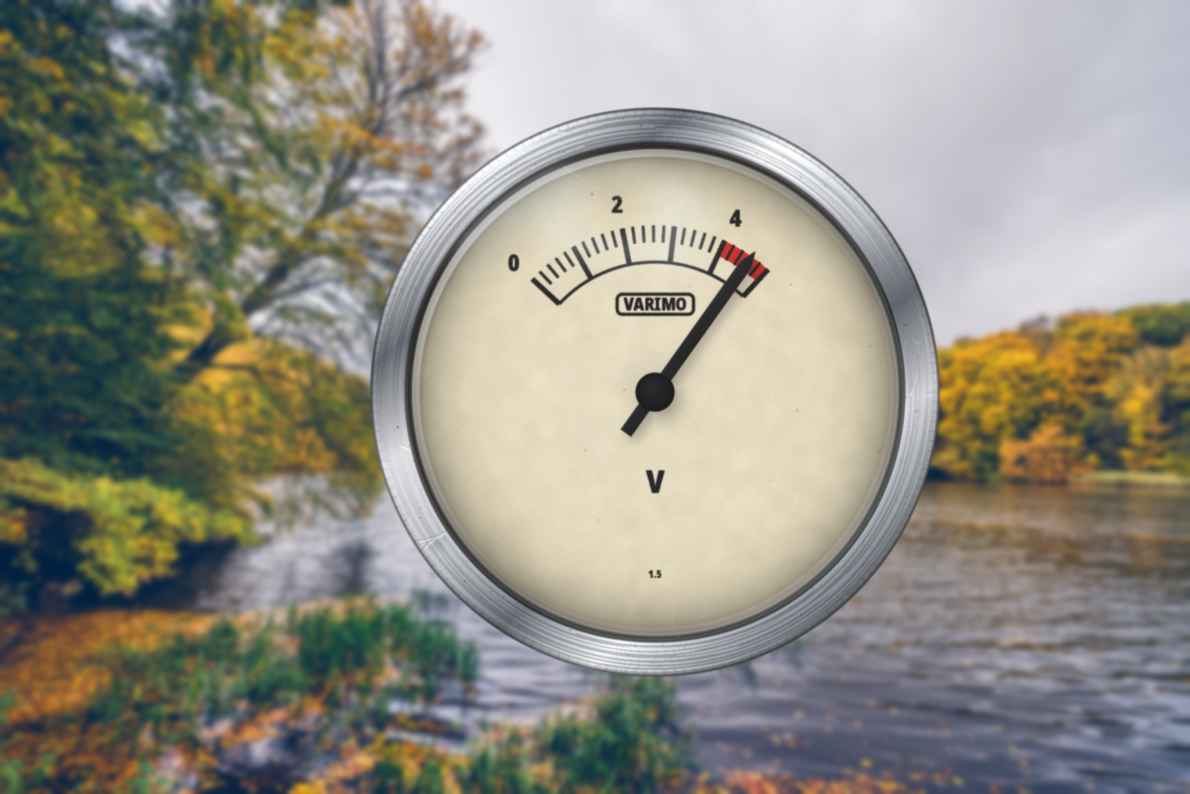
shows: 4.6 V
